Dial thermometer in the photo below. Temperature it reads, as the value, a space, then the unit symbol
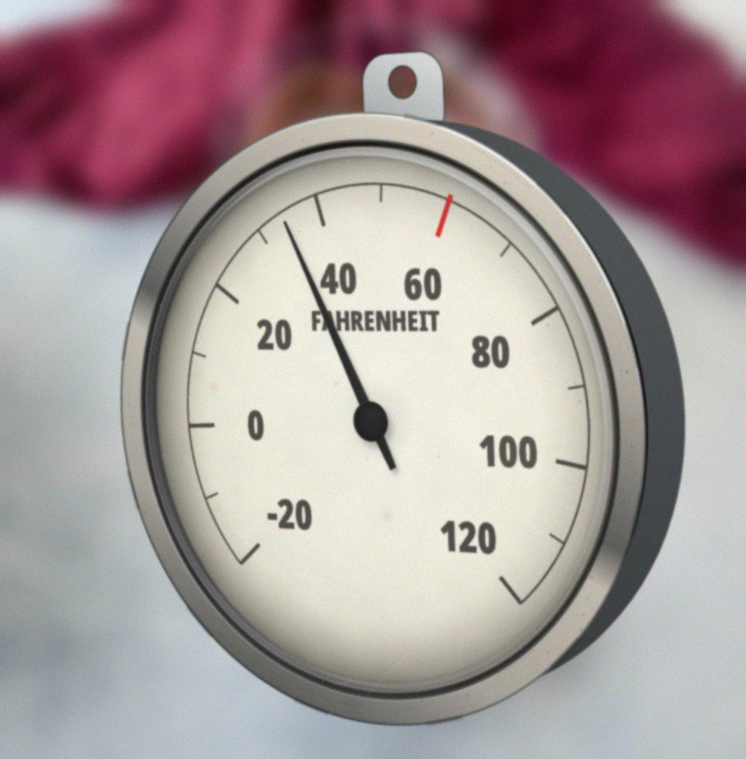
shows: 35 °F
